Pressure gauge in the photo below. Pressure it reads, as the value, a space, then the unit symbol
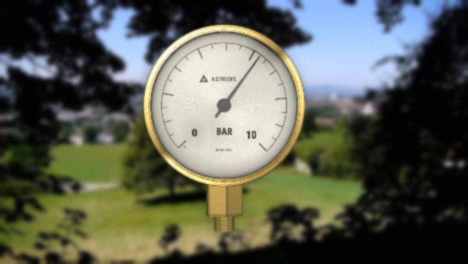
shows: 6.25 bar
